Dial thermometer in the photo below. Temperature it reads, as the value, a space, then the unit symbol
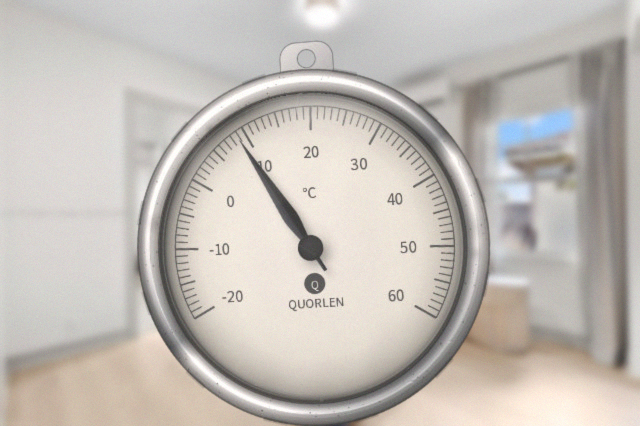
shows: 9 °C
